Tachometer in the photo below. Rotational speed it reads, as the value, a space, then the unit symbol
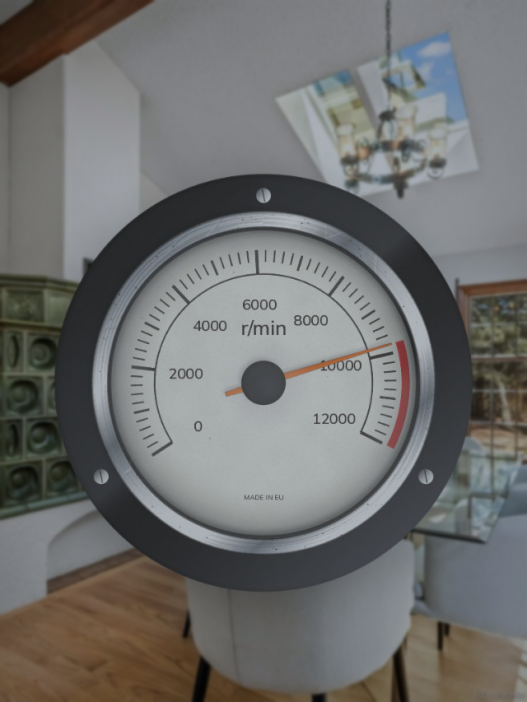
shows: 9800 rpm
